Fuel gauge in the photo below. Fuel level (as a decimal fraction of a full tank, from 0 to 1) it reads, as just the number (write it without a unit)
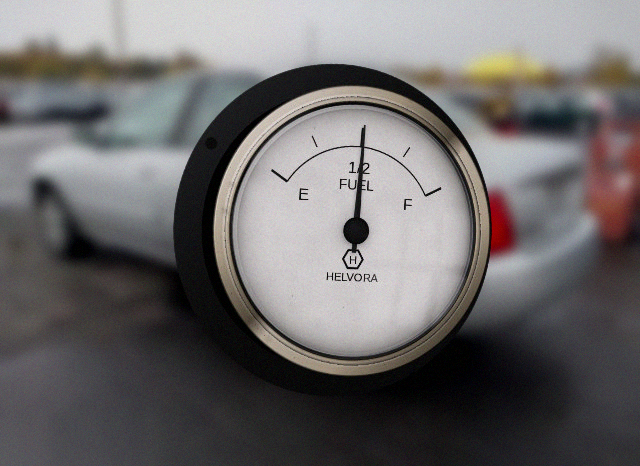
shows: 0.5
